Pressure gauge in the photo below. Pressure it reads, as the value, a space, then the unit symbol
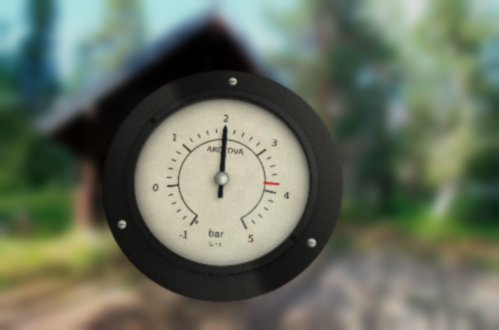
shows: 2 bar
